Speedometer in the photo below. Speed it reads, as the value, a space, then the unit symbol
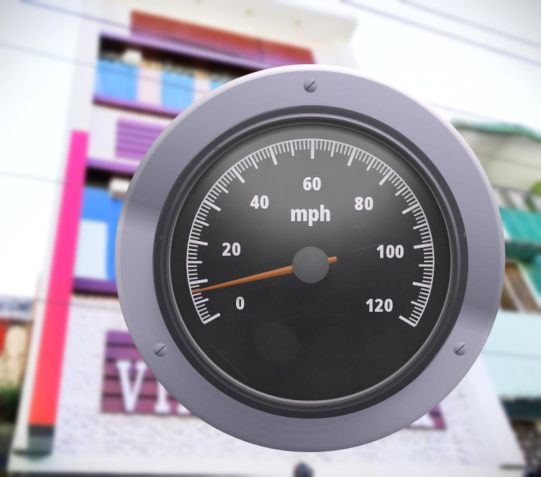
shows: 8 mph
